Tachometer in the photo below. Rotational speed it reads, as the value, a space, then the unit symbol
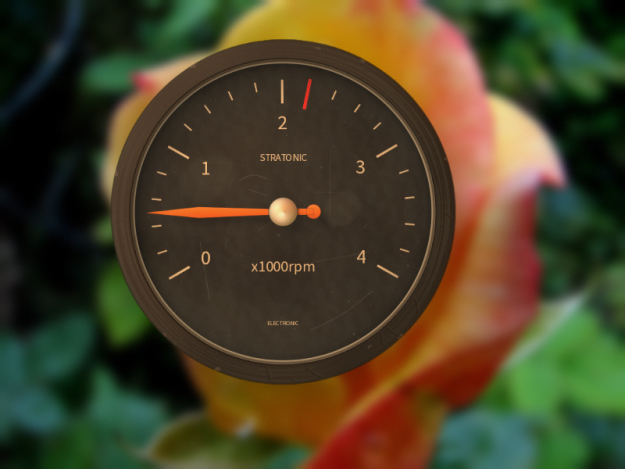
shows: 500 rpm
